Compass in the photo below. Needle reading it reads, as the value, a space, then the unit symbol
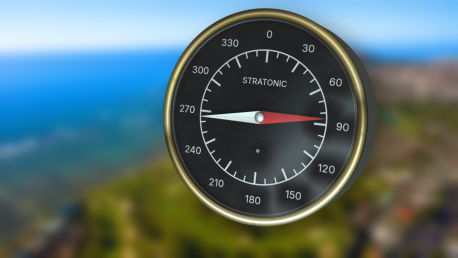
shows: 85 °
